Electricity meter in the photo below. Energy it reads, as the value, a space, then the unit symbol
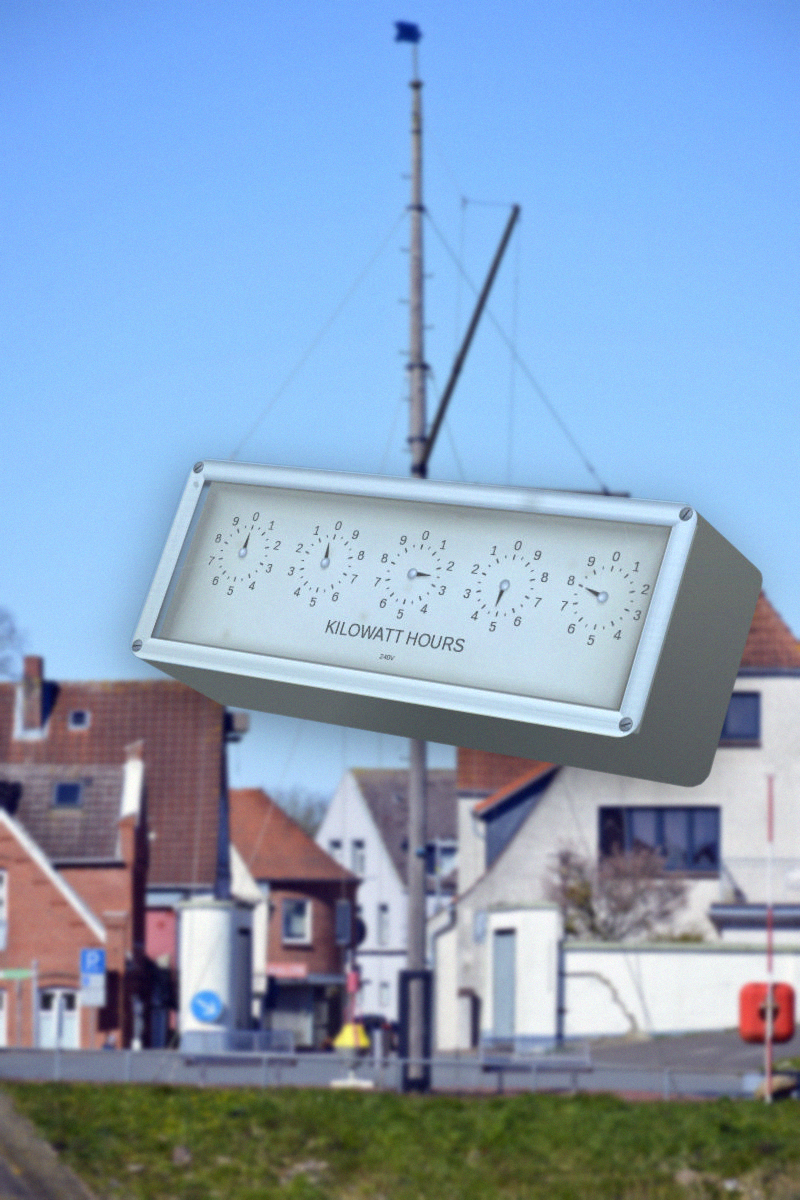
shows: 248 kWh
